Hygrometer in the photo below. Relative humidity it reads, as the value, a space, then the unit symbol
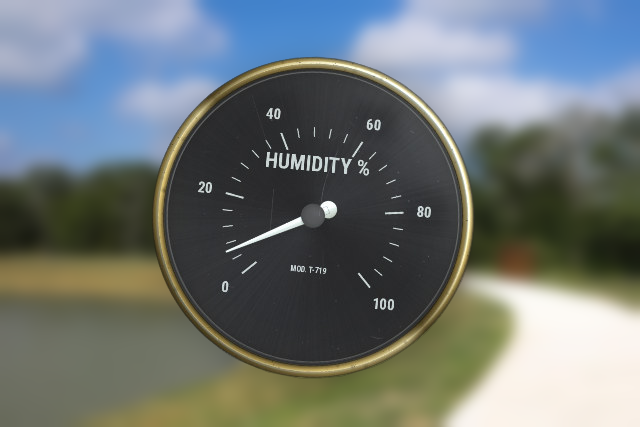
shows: 6 %
